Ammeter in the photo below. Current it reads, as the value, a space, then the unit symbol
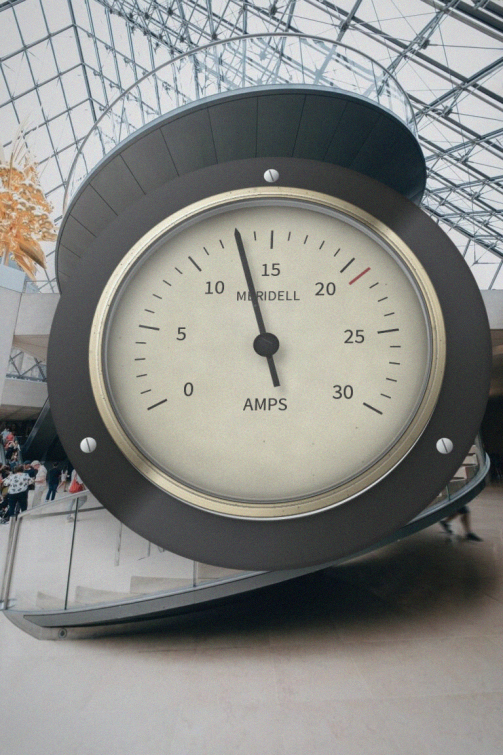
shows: 13 A
